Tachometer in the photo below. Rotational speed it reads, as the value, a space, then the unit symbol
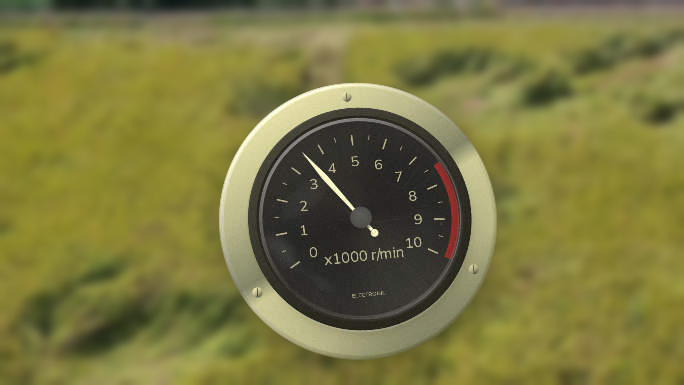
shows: 3500 rpm
